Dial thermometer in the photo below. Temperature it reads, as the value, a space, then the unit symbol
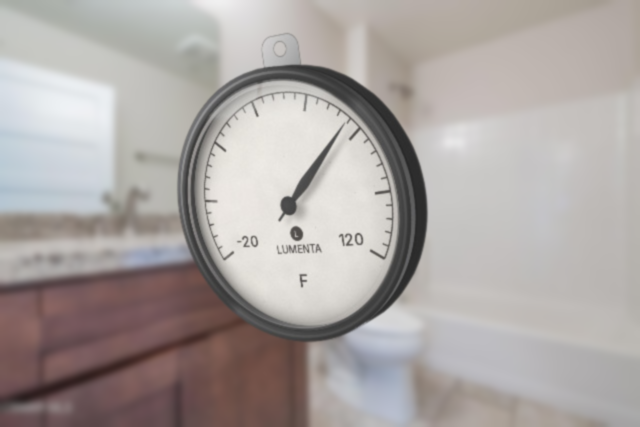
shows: 76 °F
